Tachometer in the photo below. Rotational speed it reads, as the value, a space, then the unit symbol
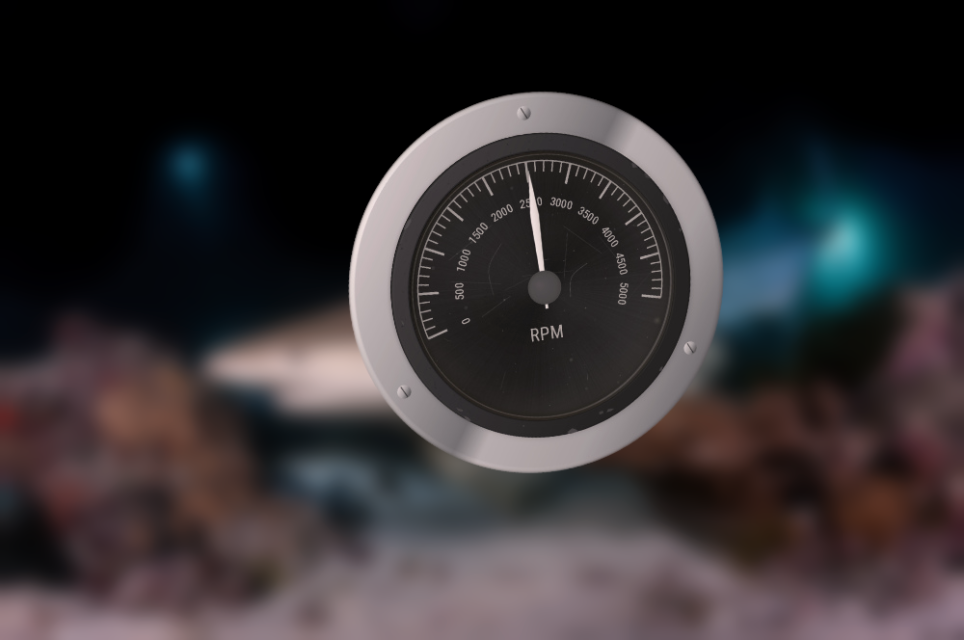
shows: 2500 rpm
